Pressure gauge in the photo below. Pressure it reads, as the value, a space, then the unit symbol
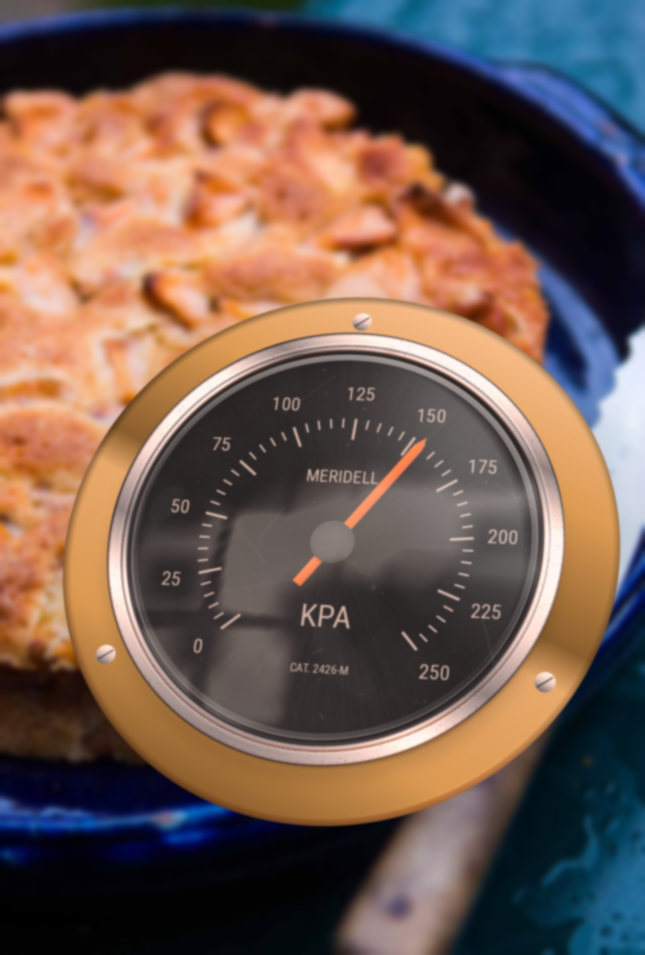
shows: 155 kPa
